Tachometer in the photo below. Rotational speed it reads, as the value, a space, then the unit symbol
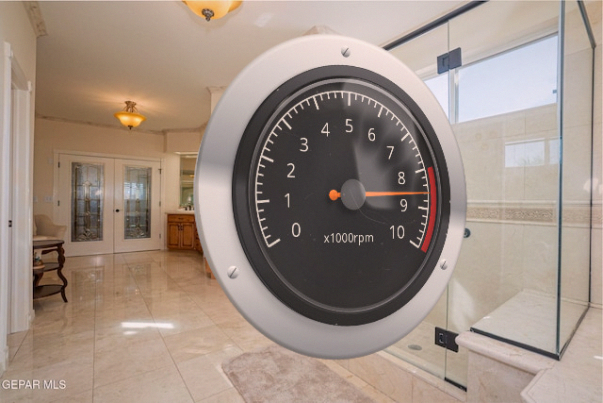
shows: 8600 rpm
